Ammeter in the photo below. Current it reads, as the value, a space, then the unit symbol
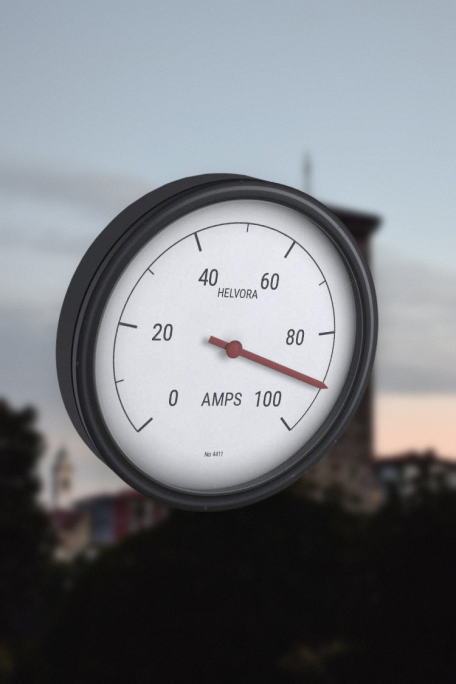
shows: 90 A
